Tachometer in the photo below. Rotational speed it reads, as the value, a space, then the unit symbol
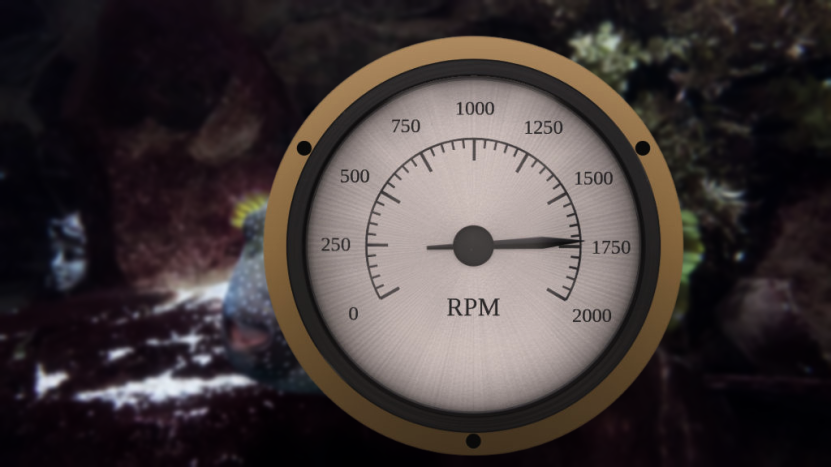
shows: 1725 rpm
